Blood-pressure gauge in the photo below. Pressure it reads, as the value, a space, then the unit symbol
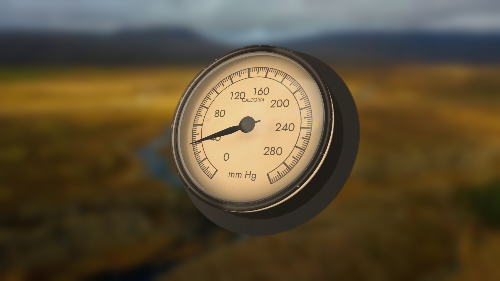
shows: 40 mmHg
